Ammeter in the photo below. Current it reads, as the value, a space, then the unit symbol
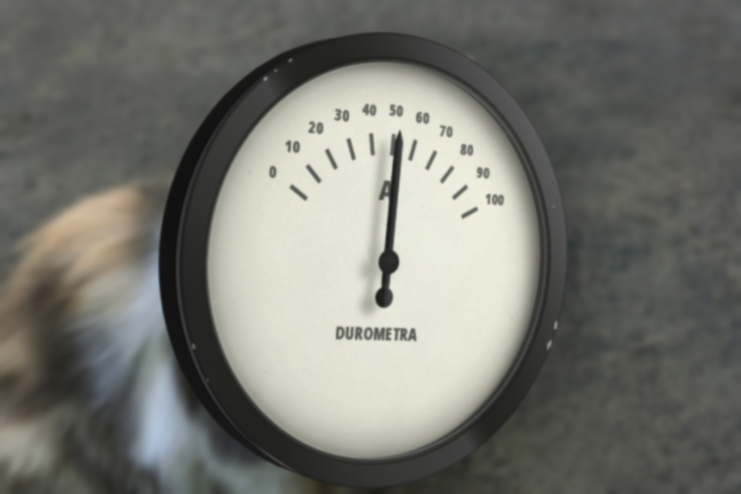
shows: 50 A
